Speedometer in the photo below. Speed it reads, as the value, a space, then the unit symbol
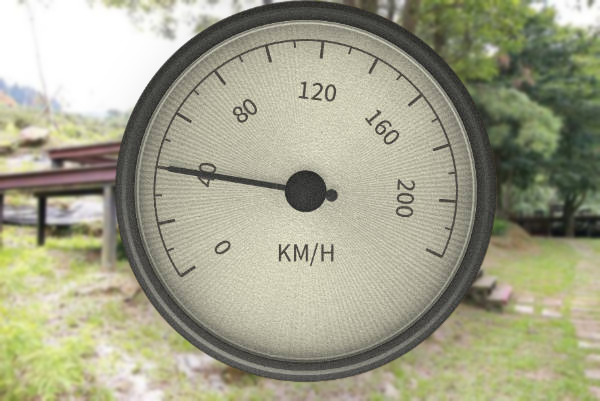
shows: 40 km/h
